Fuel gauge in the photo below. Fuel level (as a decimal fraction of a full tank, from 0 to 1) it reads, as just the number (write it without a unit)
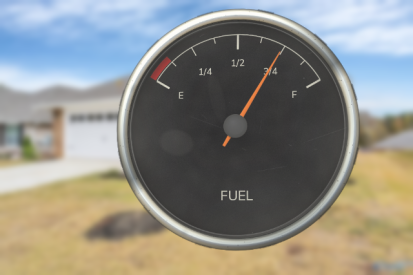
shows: 0.75
